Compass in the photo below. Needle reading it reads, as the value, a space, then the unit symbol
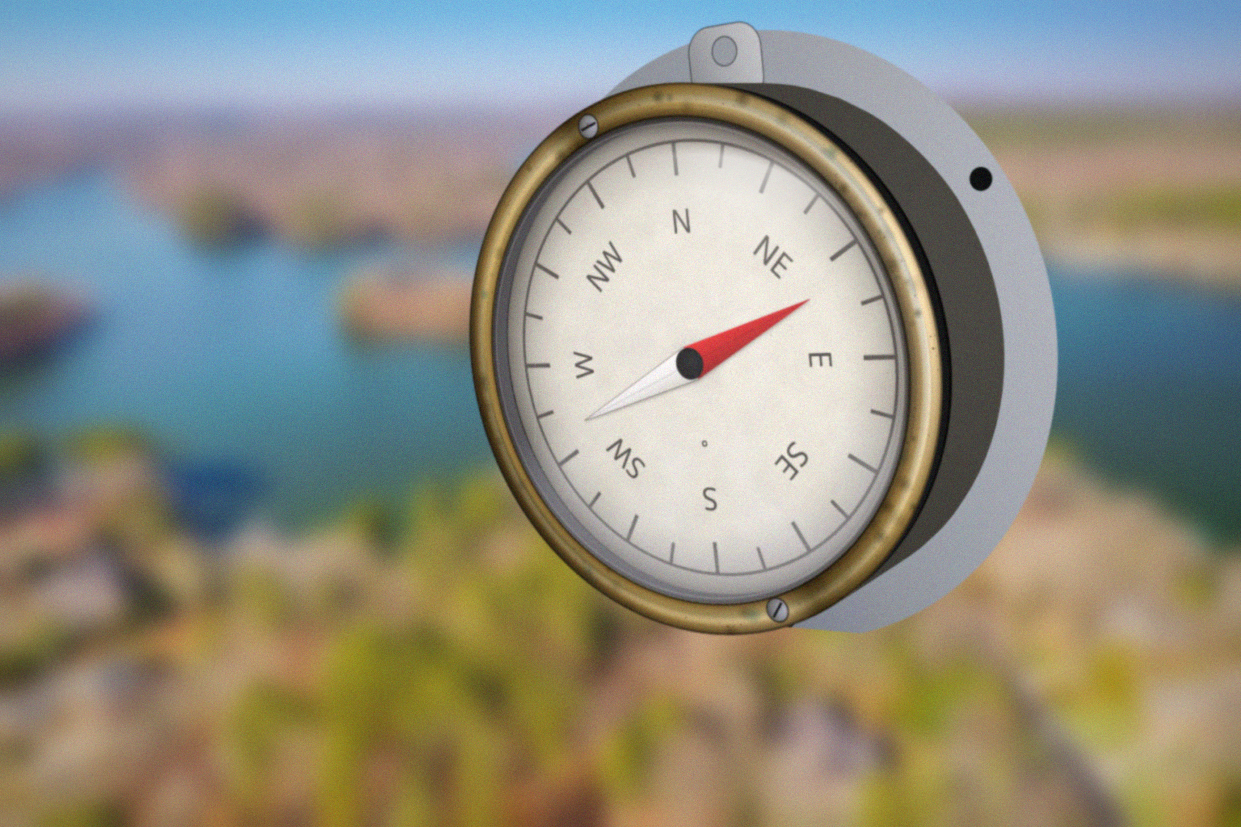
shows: 67.5 °
